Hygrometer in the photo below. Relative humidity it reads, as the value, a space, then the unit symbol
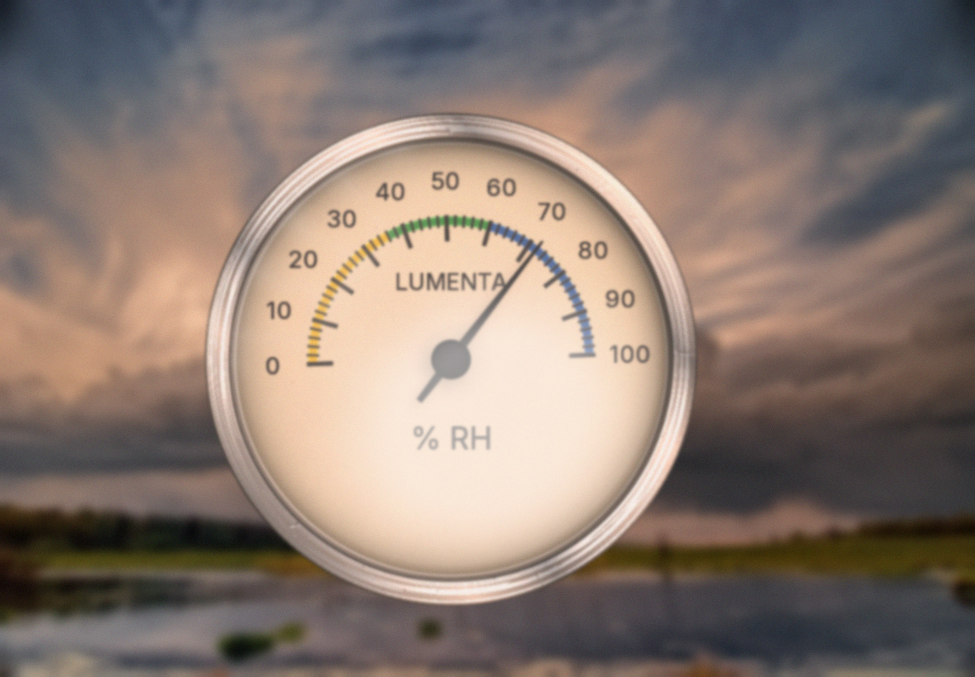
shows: 72 %
